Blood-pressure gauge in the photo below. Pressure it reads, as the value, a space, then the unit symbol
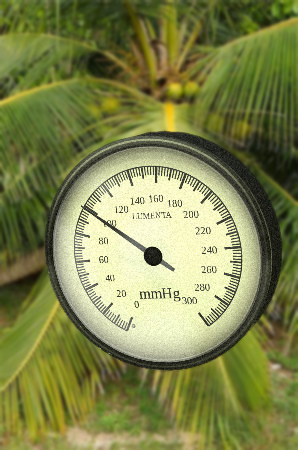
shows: 100 mmHg
